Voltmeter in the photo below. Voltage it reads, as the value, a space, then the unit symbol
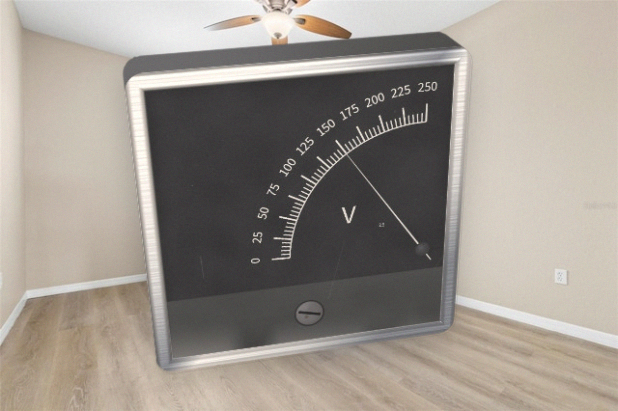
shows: 150 V
